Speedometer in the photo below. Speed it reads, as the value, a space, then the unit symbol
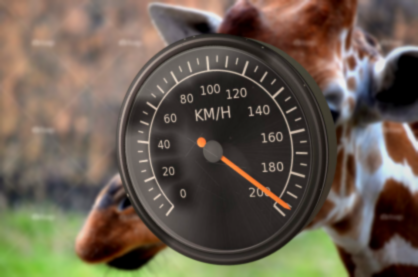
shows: 195 km/h
